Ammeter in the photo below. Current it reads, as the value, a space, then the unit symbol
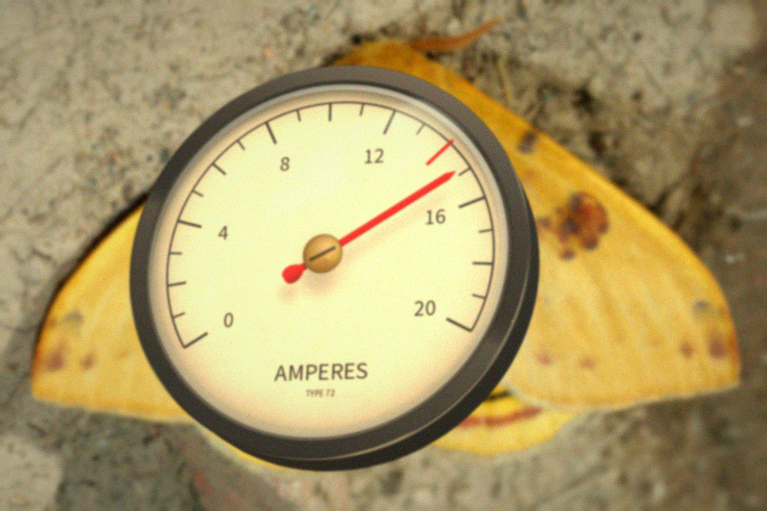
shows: 15 A
